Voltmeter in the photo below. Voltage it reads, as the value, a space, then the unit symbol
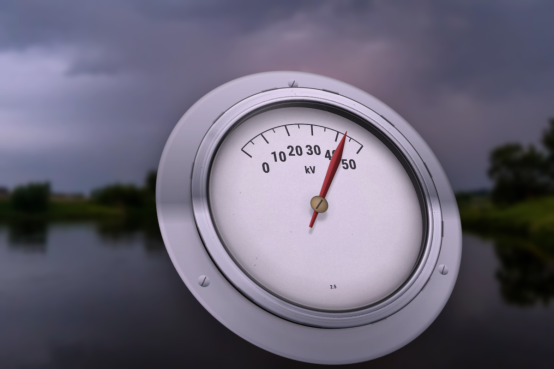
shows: 42.5 kV
